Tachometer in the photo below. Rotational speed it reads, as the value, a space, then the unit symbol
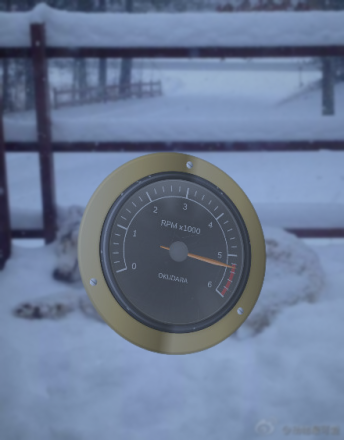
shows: 5300 rpm
